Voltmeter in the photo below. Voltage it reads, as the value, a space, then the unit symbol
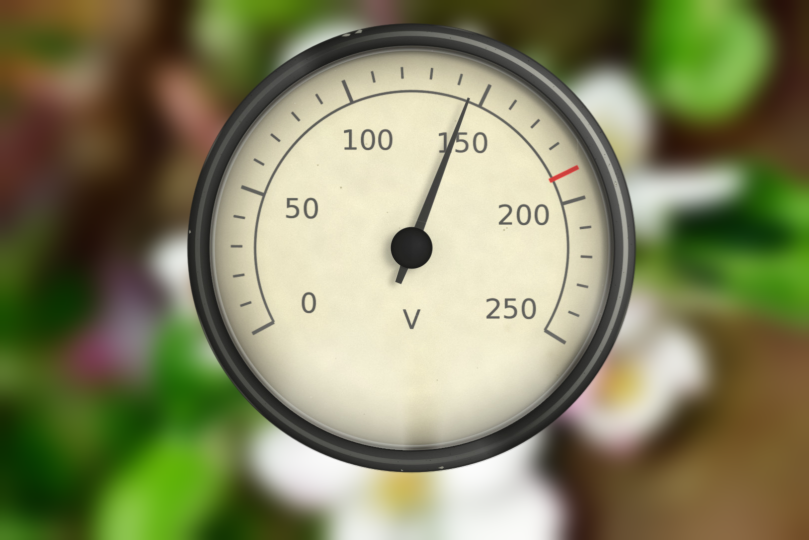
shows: 145 V
